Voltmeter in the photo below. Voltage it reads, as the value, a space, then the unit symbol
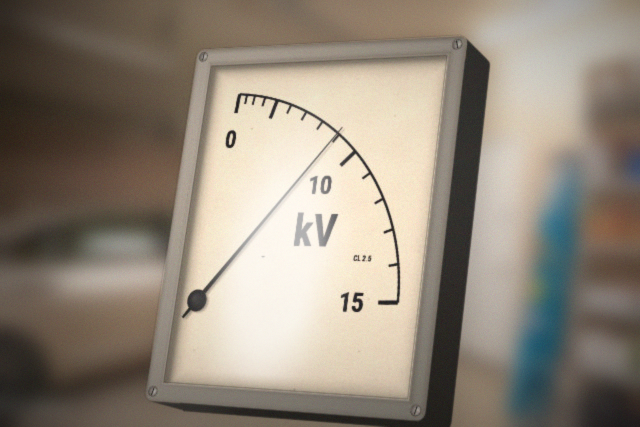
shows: 9 kV
